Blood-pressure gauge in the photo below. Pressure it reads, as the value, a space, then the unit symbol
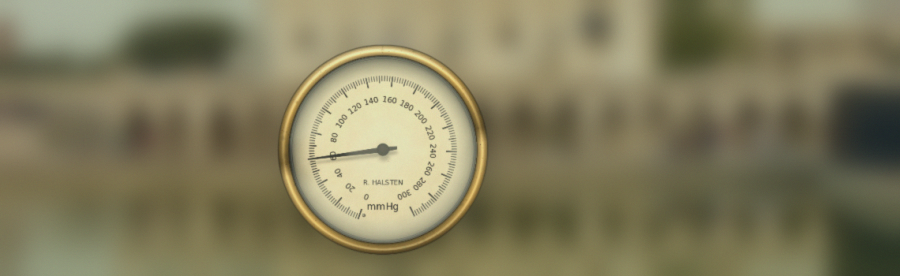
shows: 60 mmHg
